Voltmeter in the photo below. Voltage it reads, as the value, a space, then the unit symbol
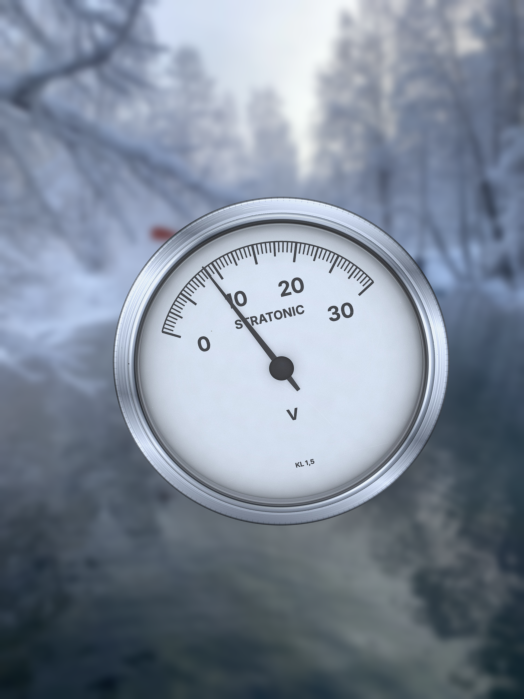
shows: 9 V
